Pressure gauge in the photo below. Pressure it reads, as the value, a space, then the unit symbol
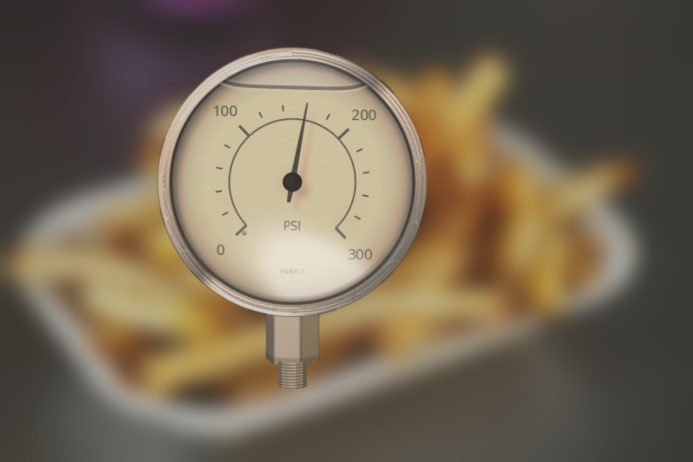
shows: 160 psi
